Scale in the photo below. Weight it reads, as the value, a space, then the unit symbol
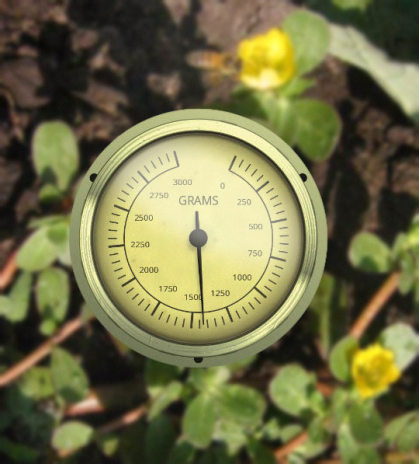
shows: 1425 g
